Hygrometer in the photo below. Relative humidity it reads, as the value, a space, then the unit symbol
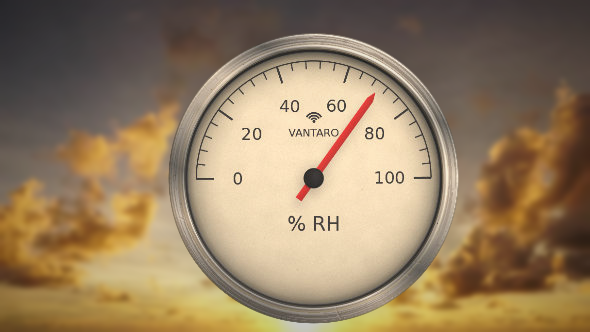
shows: 70 %
